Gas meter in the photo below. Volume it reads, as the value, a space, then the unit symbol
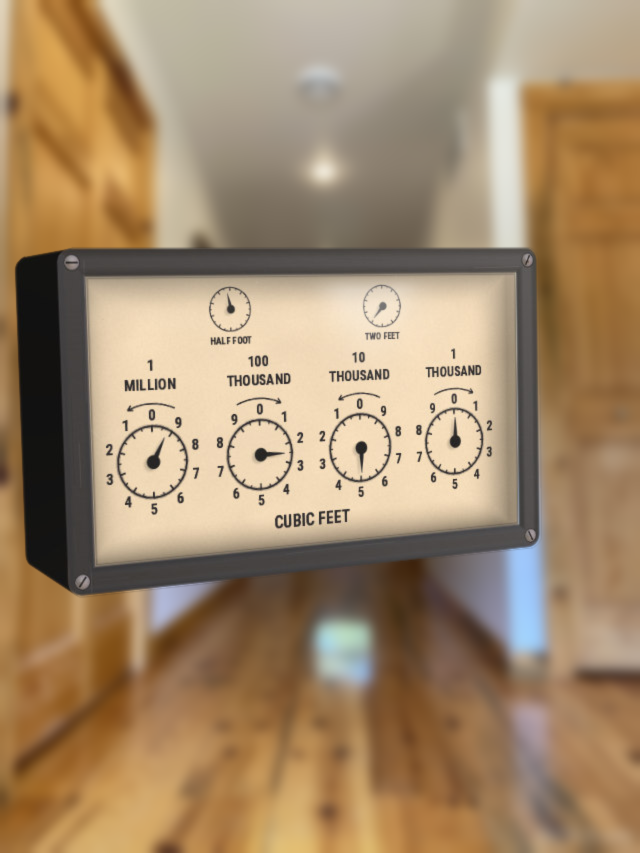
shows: 925000 ft³
